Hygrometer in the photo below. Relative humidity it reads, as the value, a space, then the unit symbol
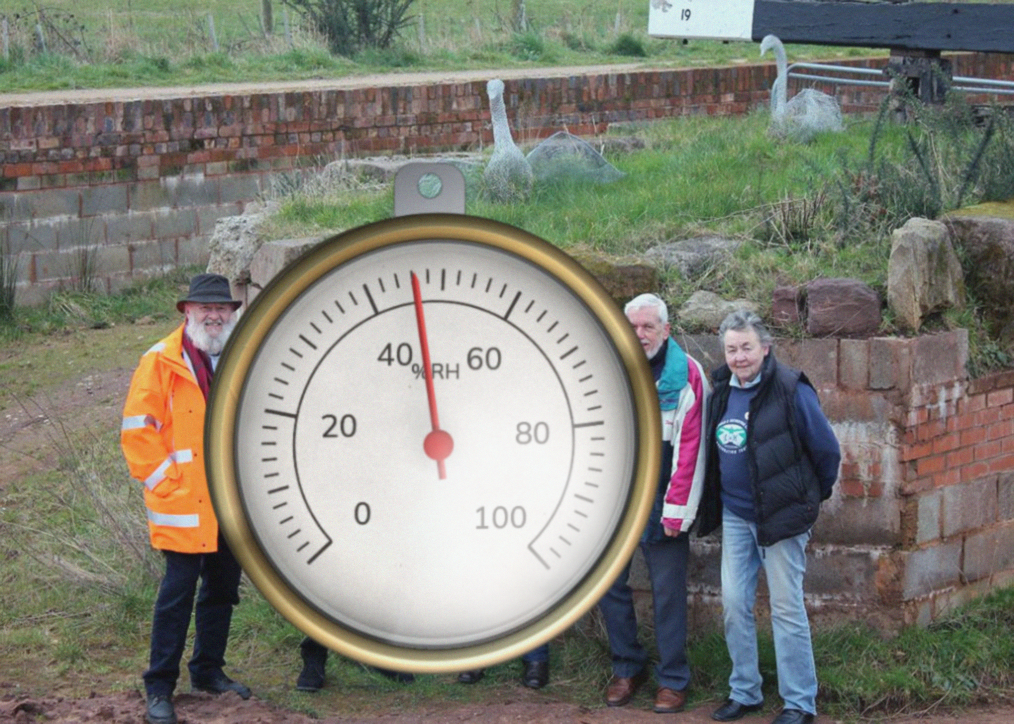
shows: 46 %
